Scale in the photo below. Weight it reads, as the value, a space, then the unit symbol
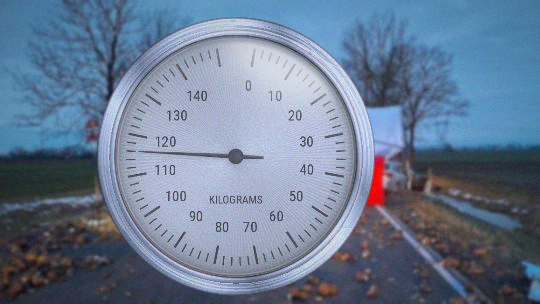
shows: 116 kg
